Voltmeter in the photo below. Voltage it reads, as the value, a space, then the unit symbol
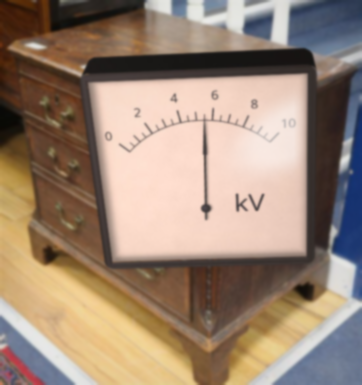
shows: 5.5 kV
